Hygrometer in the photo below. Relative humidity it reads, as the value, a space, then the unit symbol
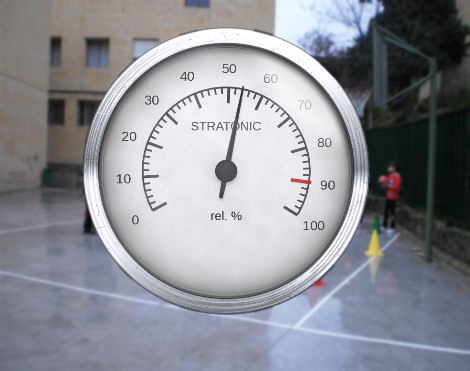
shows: 54 %
